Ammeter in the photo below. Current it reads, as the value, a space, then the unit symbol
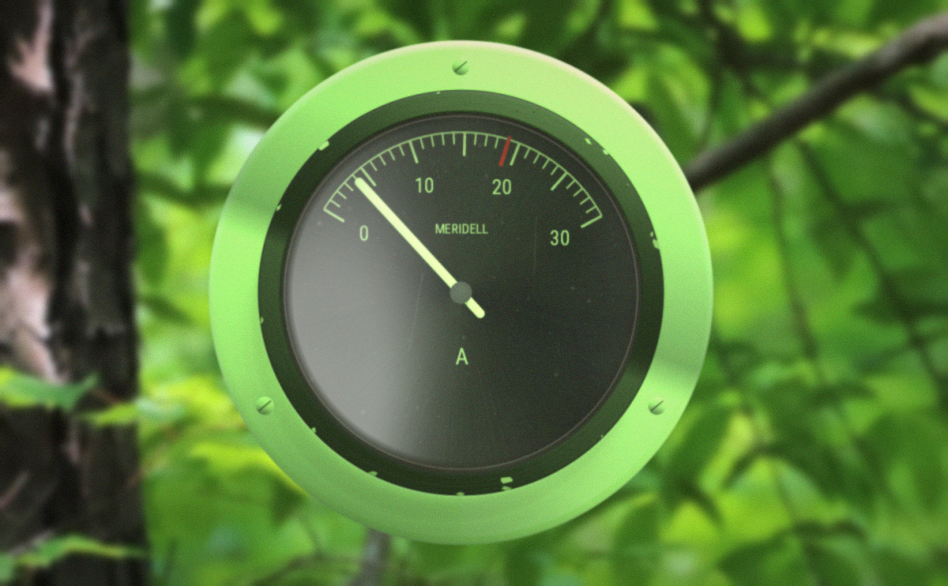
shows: 4 A
